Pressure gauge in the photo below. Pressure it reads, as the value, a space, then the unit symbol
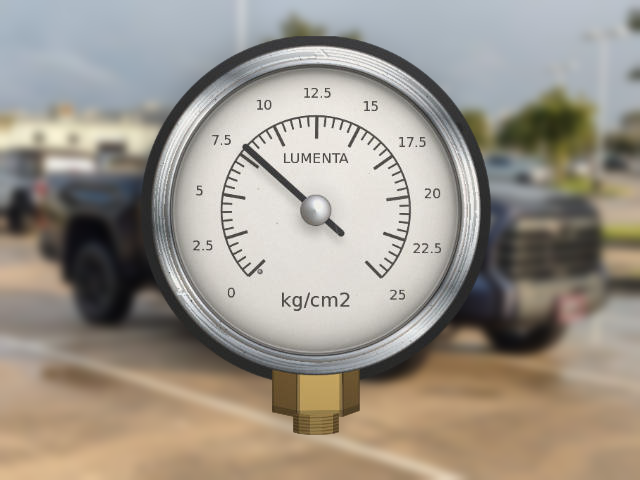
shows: 8 kg/cm²
